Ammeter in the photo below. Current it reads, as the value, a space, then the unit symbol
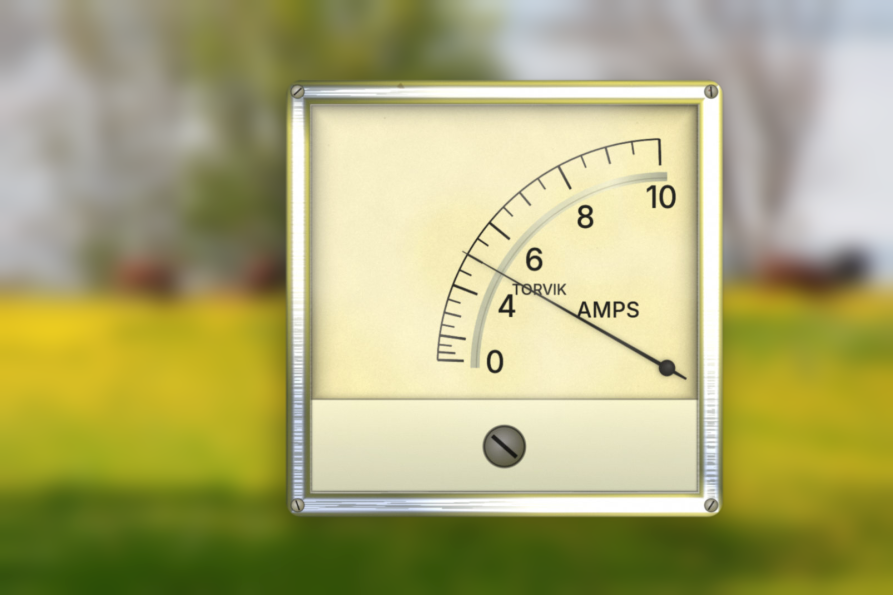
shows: 5 A
